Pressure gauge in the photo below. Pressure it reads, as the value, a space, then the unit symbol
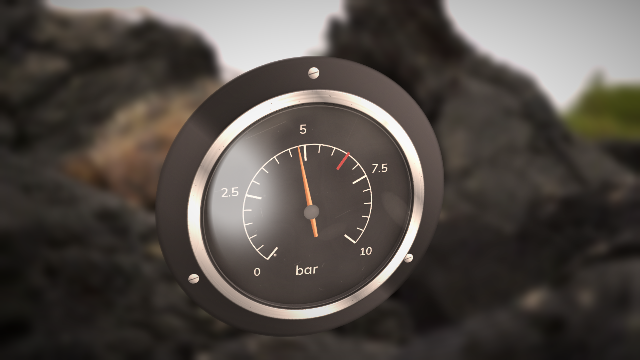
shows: 4.75 bar
